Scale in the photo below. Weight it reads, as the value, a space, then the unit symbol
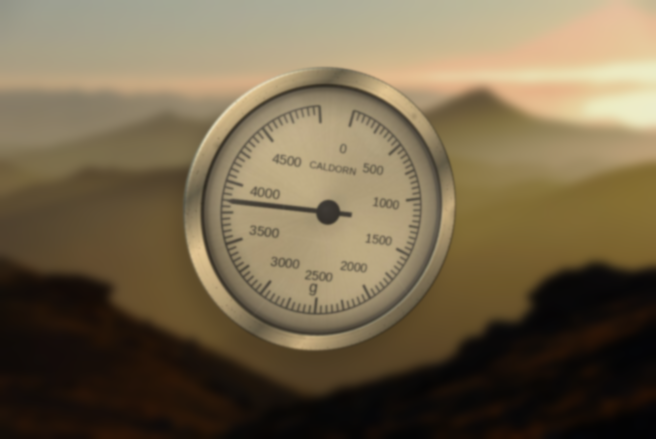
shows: 3850 g
